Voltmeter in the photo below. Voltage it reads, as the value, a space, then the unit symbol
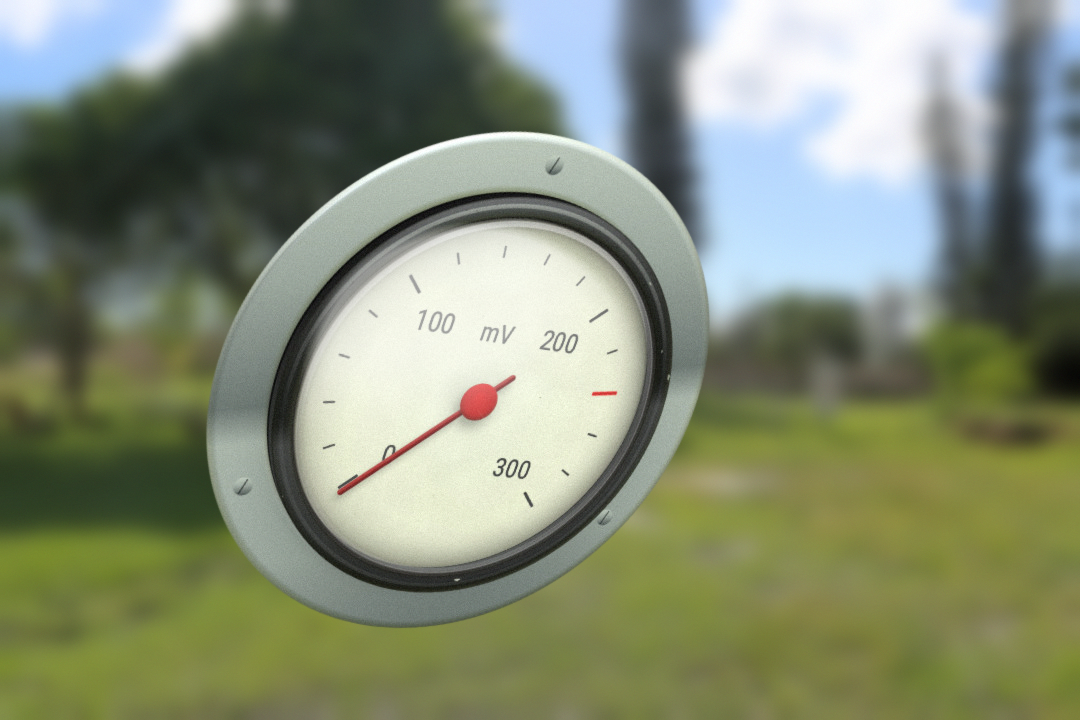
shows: 0 mV
